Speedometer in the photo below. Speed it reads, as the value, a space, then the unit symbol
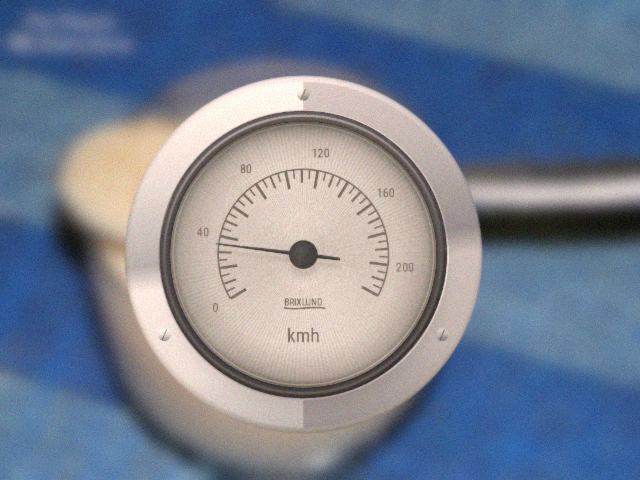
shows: 35 km/h
